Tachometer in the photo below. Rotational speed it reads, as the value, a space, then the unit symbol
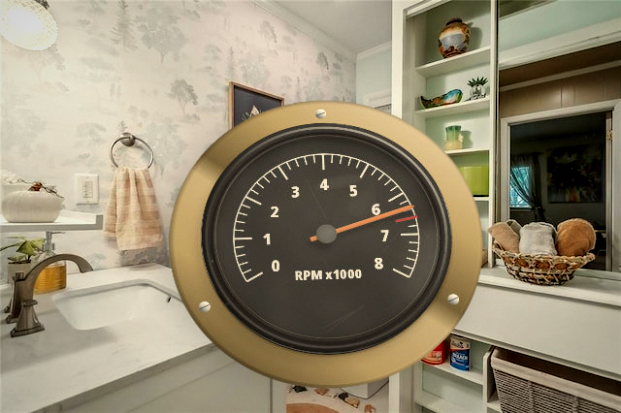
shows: 6400 rpm
